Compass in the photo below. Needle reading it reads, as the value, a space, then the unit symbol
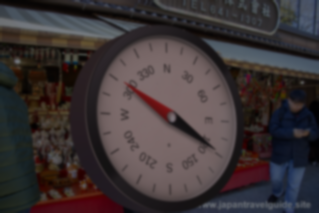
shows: 300 °
